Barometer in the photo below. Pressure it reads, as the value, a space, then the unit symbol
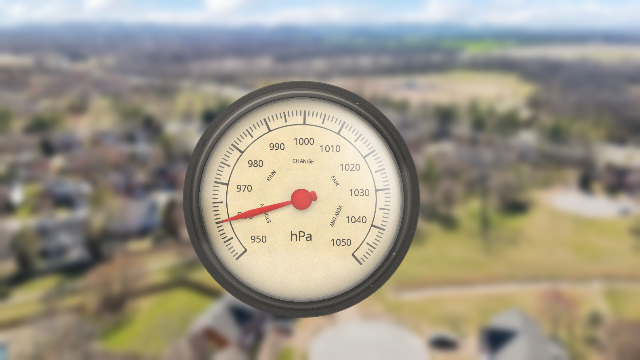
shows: 960 hPa
